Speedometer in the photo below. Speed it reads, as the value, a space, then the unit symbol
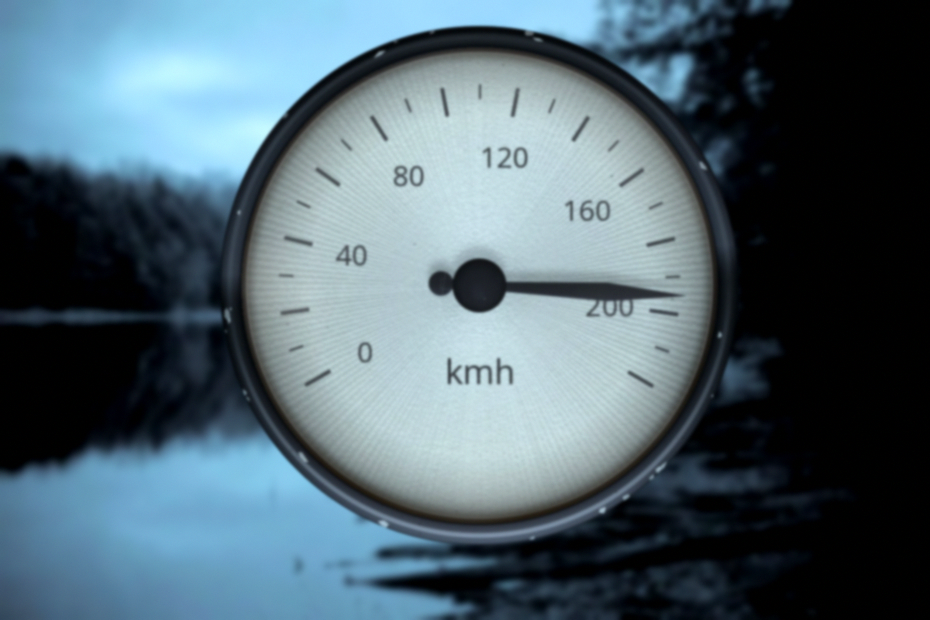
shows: 195 km/h
